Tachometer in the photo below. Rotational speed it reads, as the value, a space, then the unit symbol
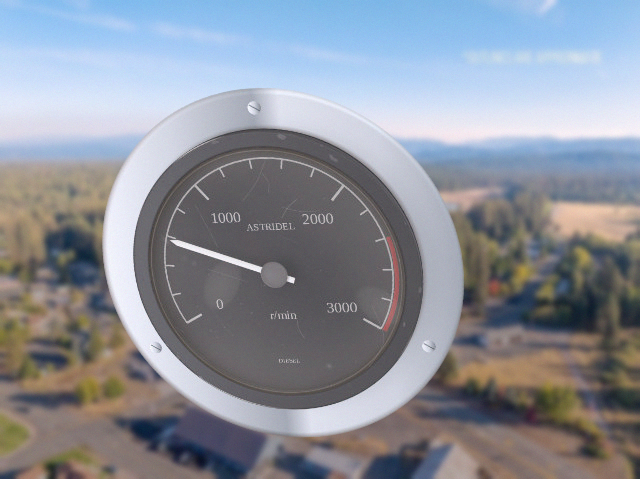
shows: 600 rpm
